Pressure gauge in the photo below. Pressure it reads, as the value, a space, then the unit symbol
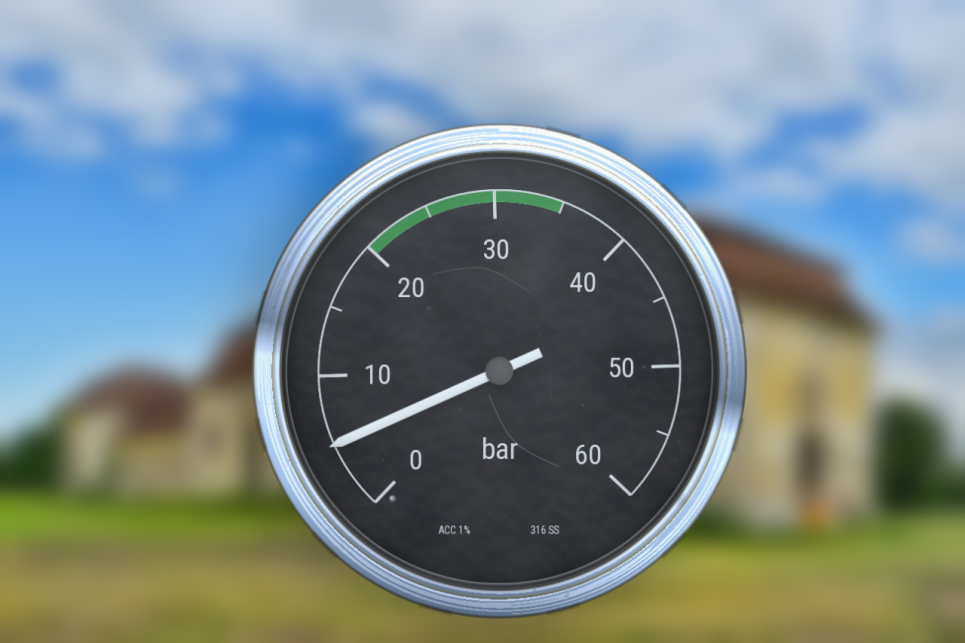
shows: 5 bar
